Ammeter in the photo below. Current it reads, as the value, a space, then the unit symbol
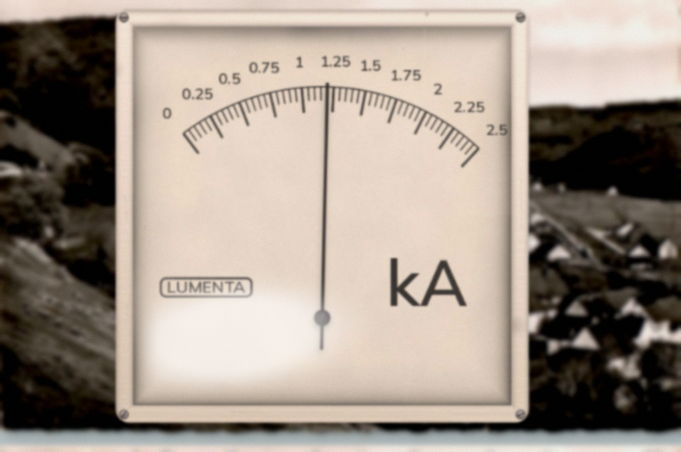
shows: 1.2 kA
